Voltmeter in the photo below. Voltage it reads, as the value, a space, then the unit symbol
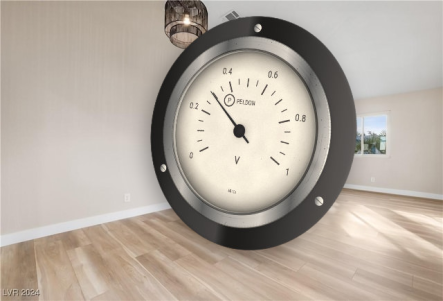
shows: 0.3 V
